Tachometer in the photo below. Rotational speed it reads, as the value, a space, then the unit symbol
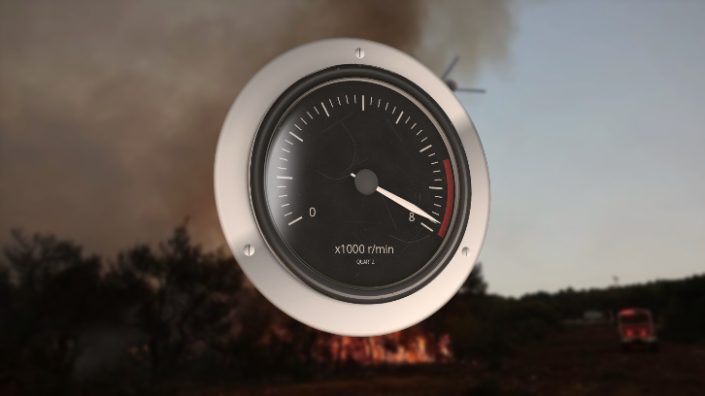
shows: 7800 rpm
